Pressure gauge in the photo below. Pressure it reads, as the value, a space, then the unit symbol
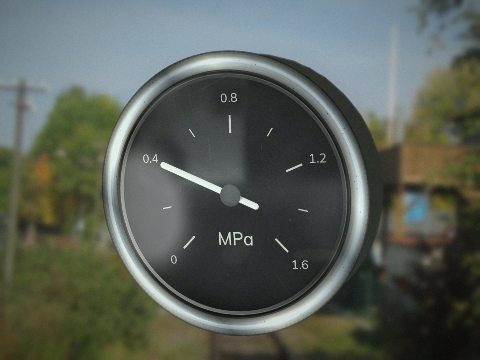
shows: 0.4 MPa
